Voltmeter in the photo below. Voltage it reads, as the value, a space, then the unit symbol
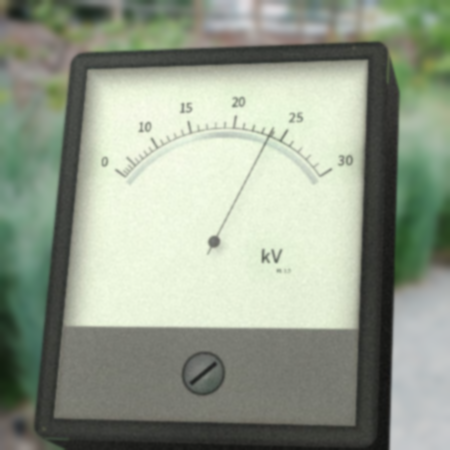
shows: 24 kV
